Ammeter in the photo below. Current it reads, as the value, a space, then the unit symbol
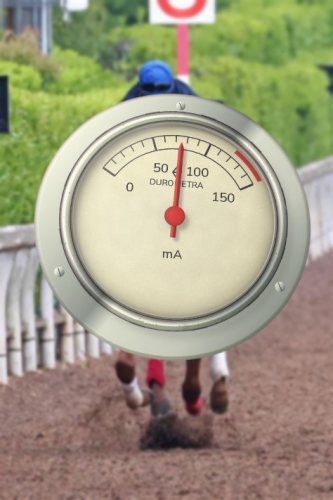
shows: 75 mA
